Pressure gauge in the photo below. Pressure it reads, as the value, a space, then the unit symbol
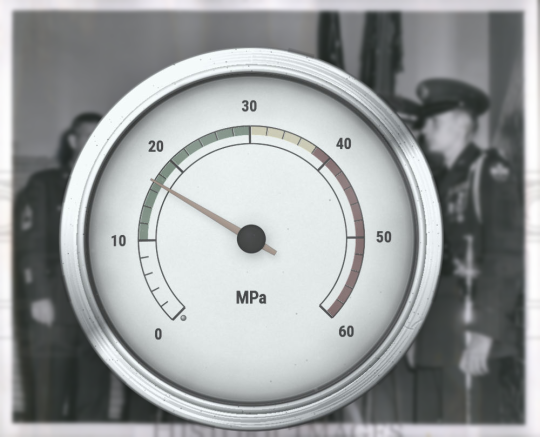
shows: 17 MPa
